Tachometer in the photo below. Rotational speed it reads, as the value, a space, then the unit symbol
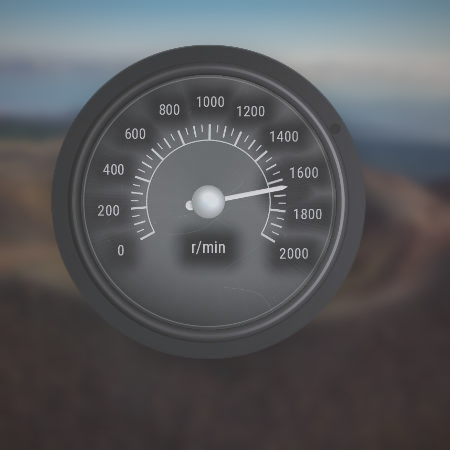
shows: 1650 rpm
